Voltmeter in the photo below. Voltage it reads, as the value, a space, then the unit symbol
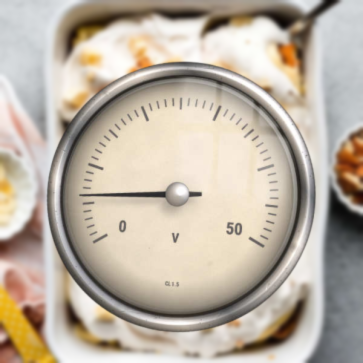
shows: 6 V
